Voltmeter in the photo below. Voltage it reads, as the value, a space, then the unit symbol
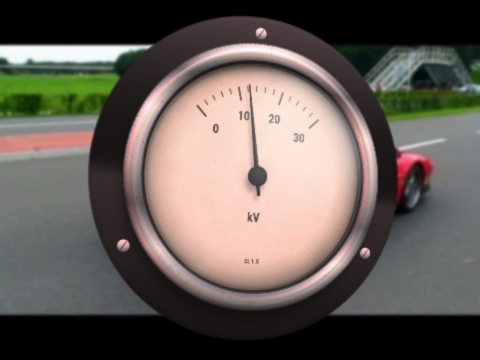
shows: 12 kV
